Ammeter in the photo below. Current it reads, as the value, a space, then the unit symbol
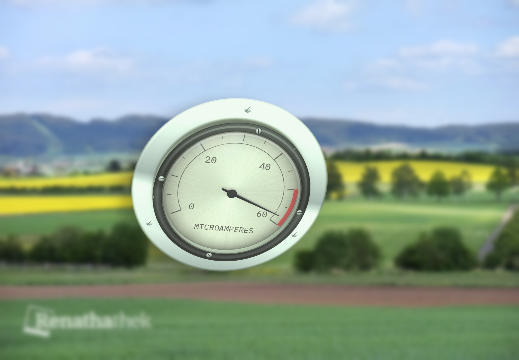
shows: 57.5 µA
